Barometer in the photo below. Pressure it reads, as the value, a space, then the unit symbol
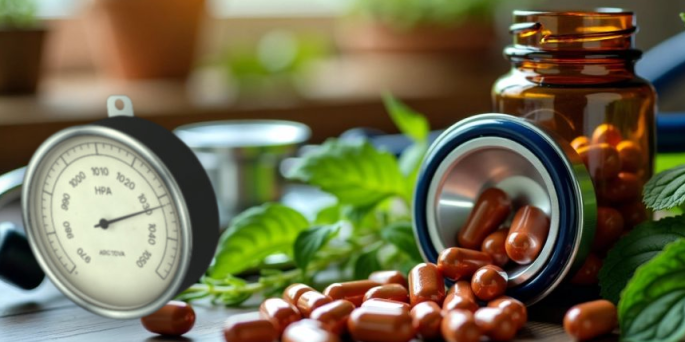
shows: 1032 hPa
